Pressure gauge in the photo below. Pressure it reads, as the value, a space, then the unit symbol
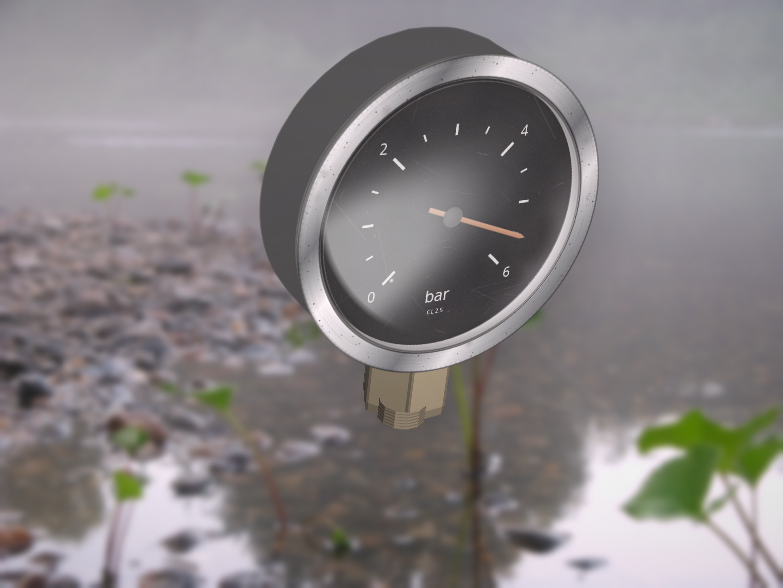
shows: 5.5 bar
